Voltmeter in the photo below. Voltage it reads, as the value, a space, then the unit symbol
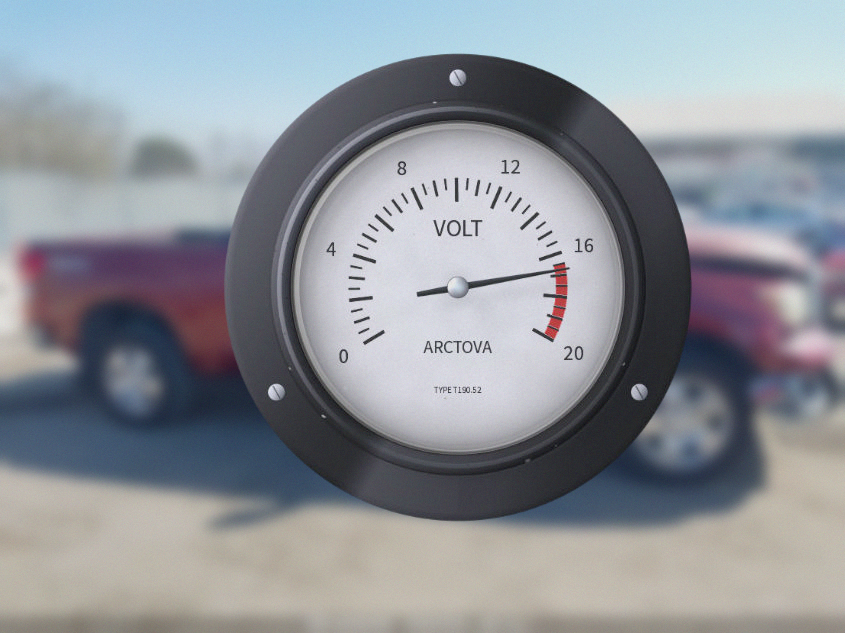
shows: 16.75 V
